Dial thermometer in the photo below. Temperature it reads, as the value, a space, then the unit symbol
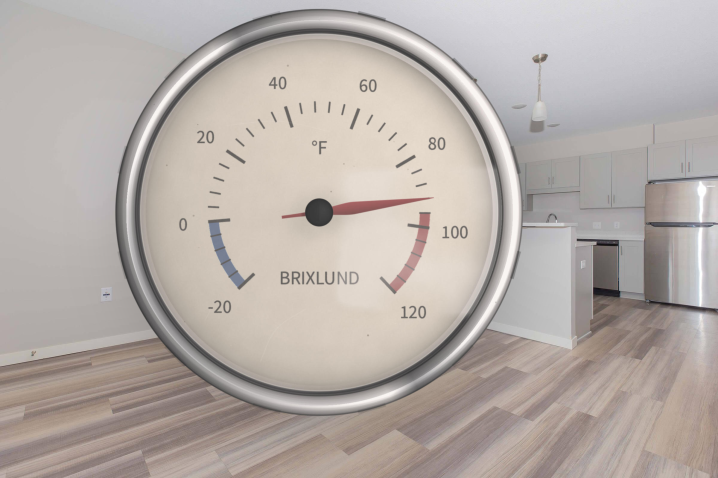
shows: 92 °F
